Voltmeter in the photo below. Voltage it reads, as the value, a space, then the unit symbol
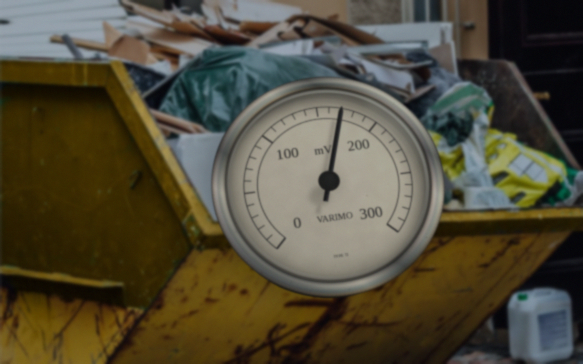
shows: 170 mV
